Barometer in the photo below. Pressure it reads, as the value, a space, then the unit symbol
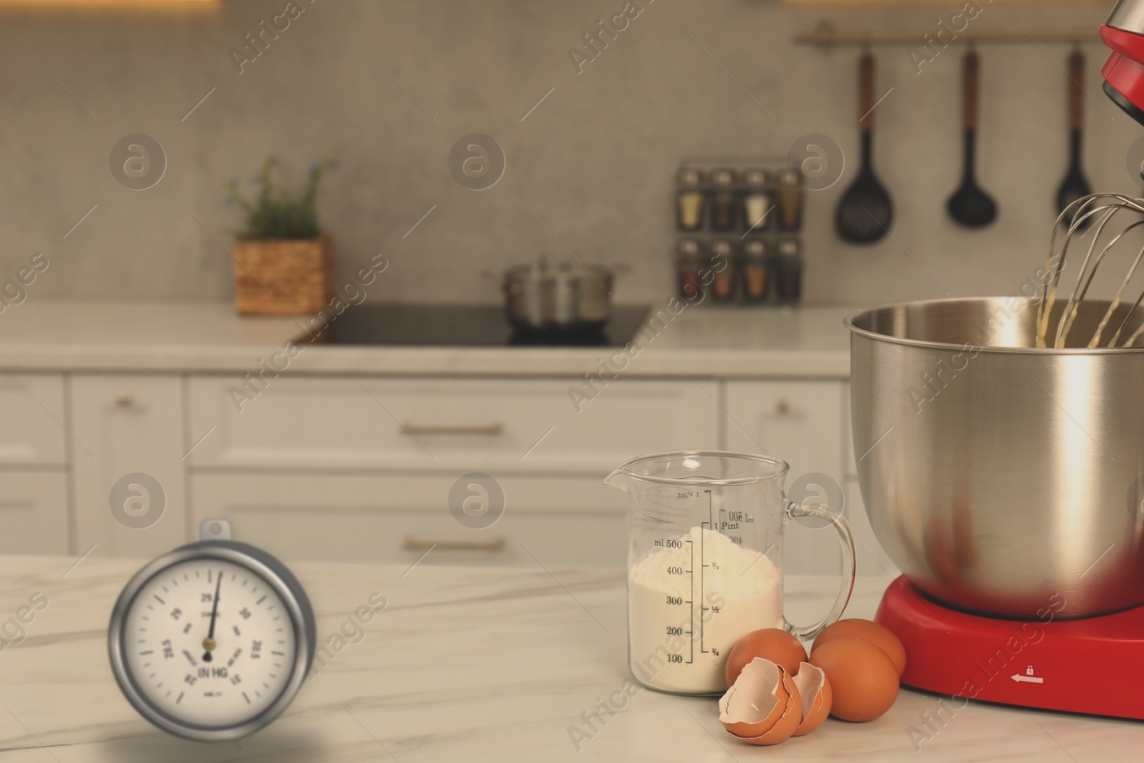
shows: 29.6 inHg
